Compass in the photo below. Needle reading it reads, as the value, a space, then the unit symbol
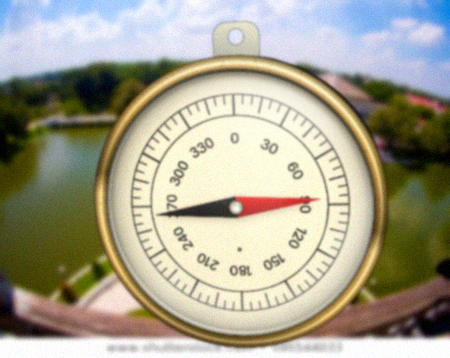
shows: 85 °
